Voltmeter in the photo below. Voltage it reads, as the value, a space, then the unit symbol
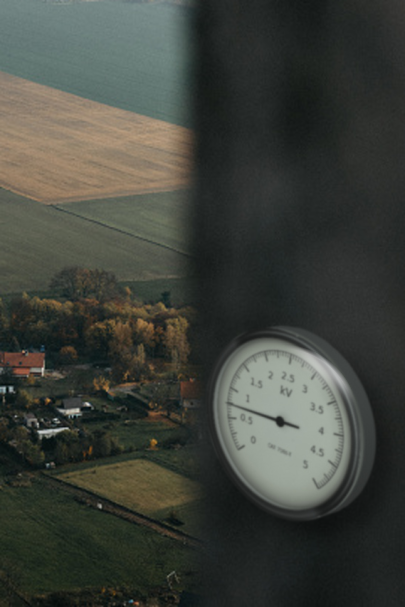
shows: 0.75 kV
